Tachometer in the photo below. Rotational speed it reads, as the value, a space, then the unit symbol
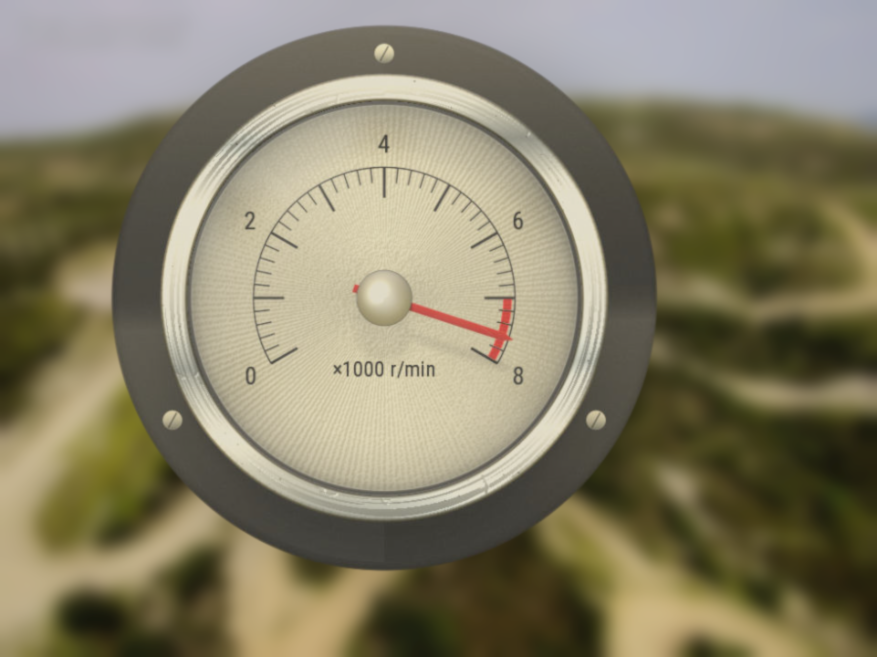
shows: 7600 rpm
